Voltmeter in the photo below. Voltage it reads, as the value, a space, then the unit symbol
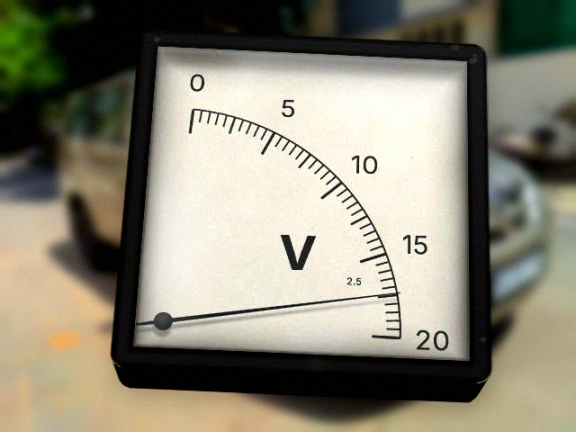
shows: 17.5 V
